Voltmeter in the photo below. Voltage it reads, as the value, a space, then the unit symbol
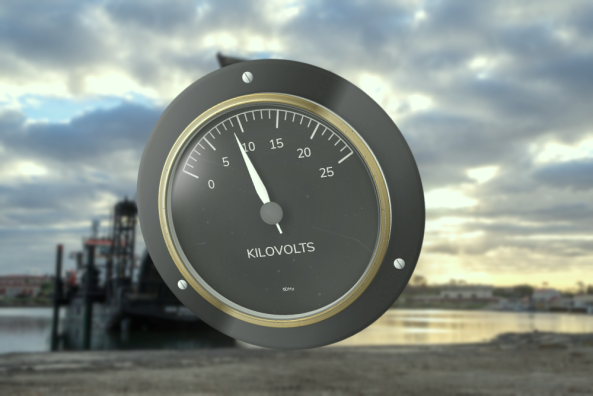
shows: 9 kV
